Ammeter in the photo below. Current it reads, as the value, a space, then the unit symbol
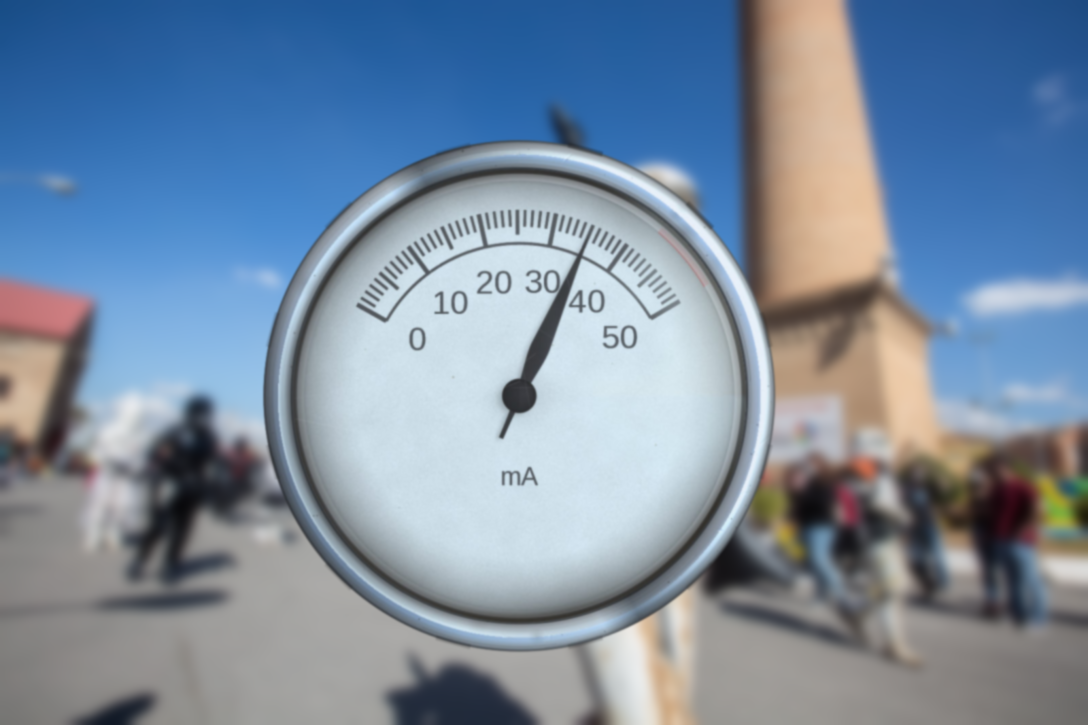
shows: 35 mA
